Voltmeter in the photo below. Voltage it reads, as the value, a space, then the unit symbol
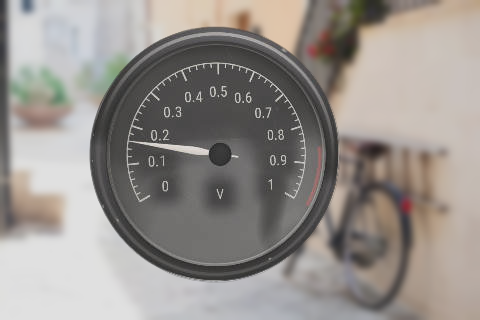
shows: 0.16 V
